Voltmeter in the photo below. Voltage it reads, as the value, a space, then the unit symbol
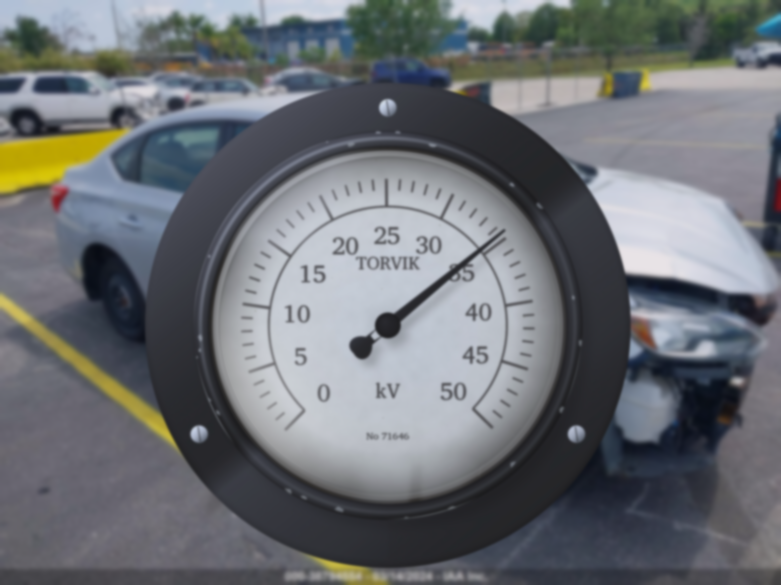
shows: 34.5 kV
